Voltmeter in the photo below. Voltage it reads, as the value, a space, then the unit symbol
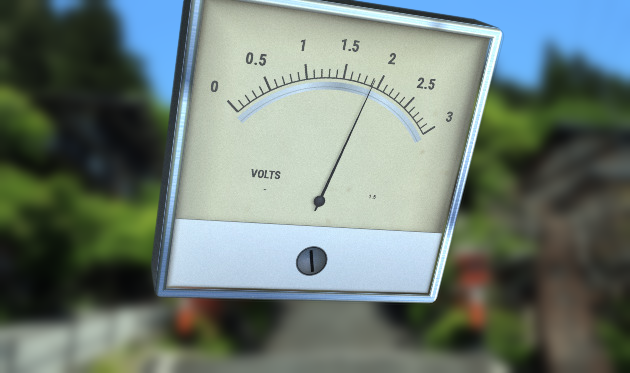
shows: 1.9 V
